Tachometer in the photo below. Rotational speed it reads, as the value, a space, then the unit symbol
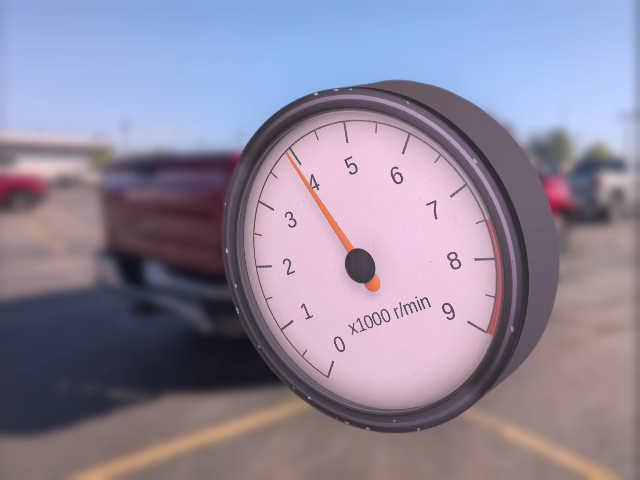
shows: 4000 rpm
